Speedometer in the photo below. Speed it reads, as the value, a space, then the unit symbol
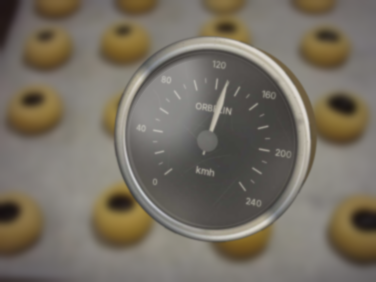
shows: 130 km/h
